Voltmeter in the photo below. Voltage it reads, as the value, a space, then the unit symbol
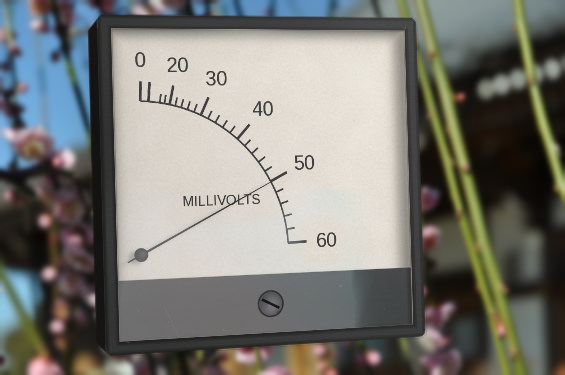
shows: 50 mV
